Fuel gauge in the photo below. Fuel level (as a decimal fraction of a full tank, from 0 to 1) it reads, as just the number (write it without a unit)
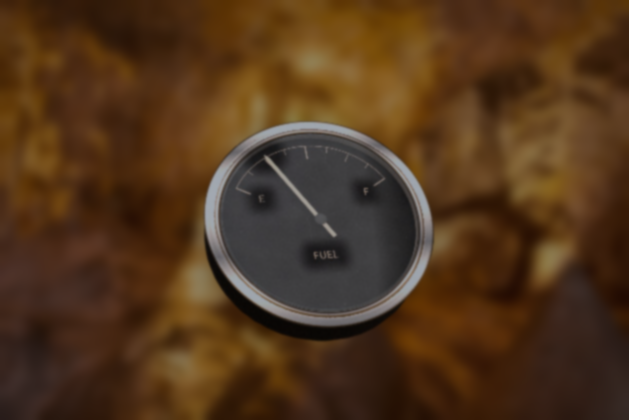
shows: 0.25
